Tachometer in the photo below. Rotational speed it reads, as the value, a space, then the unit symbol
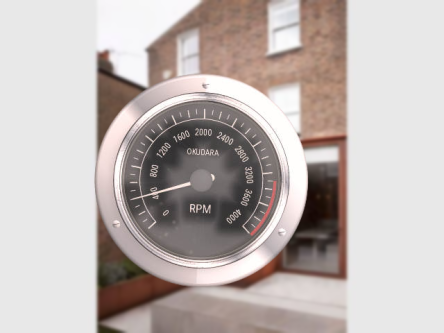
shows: 400 rpm
